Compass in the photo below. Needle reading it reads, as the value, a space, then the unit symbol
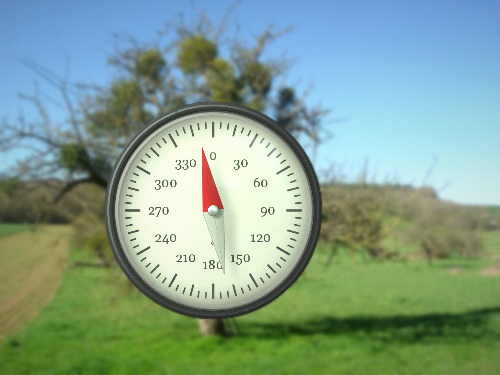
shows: 350 °
